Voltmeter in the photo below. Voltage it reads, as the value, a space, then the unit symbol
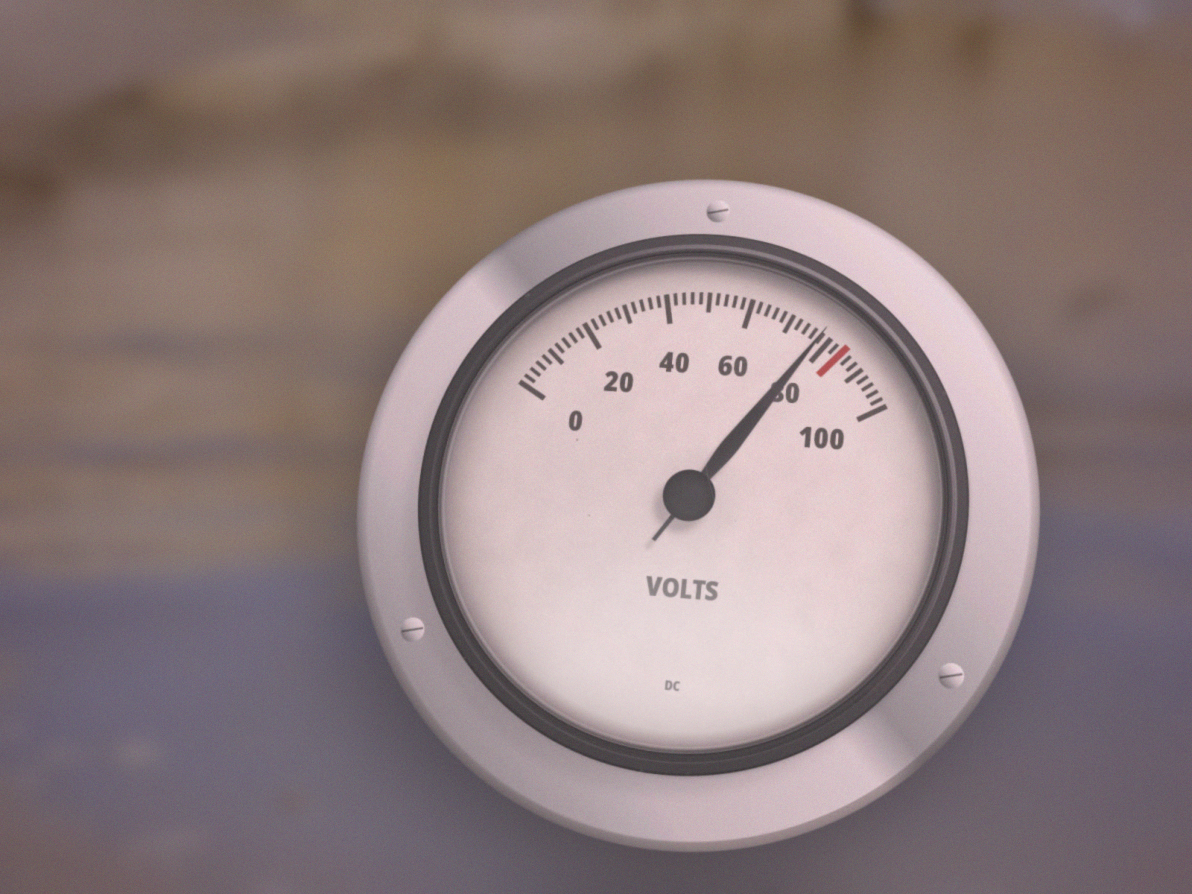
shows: 78 V
